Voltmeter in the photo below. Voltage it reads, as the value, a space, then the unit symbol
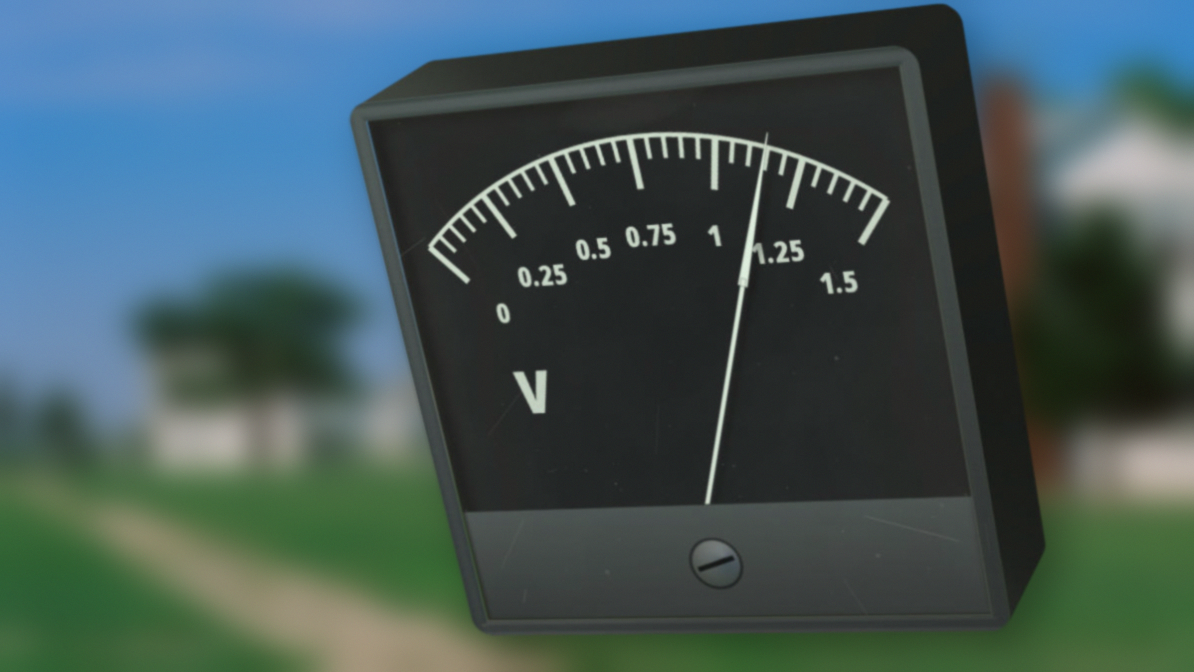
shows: 1.15 V
